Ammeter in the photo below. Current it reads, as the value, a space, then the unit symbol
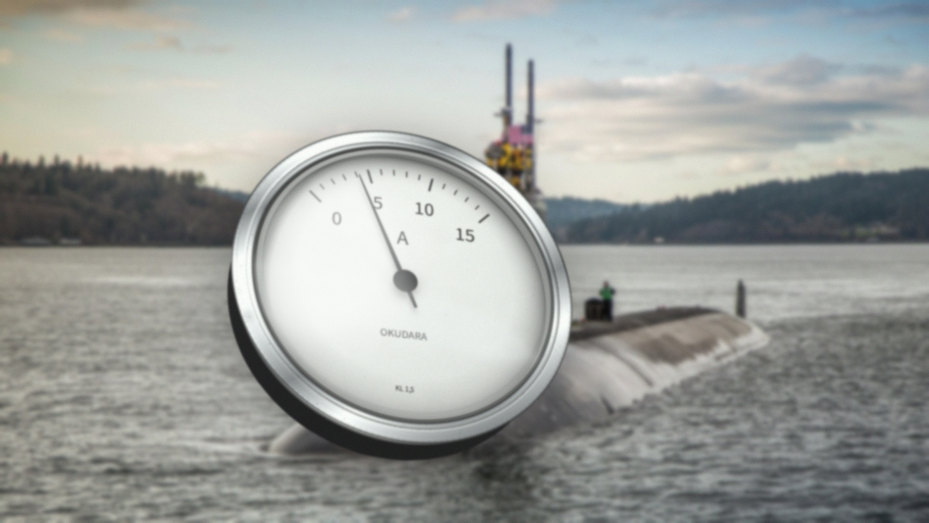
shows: 4 A
